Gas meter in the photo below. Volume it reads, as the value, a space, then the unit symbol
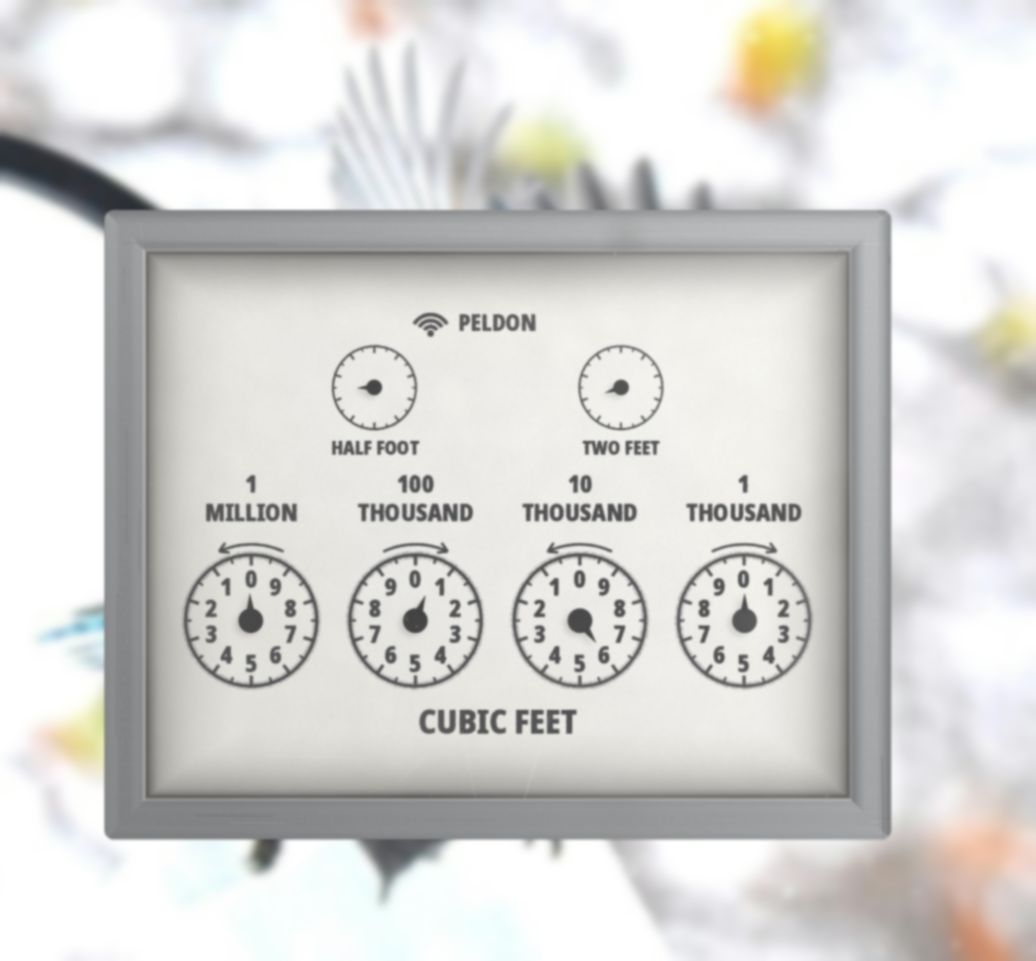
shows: 6000 ft³
